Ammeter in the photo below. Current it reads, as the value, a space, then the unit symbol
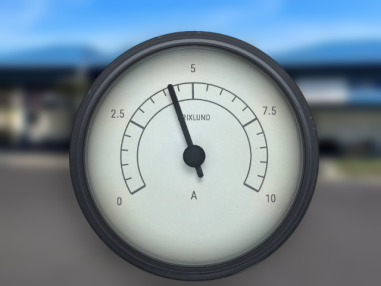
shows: 4.25 A
